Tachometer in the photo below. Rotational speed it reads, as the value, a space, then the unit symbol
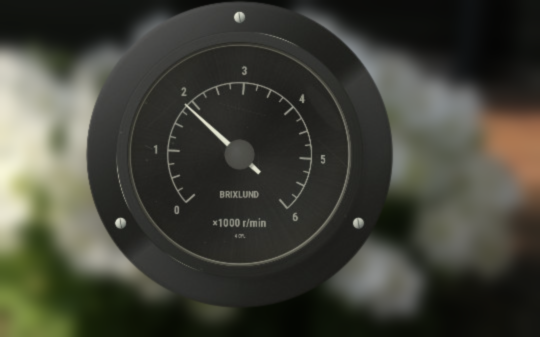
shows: 1875 rpm
